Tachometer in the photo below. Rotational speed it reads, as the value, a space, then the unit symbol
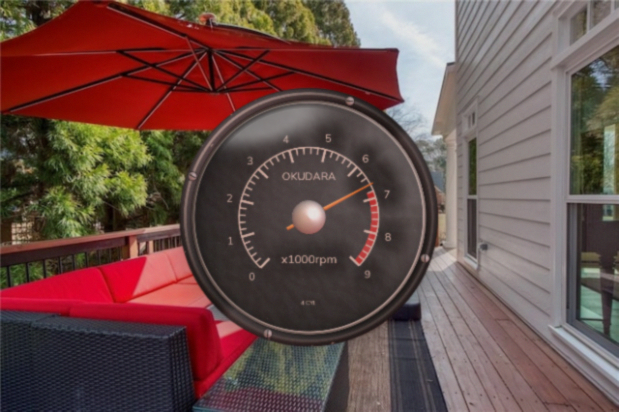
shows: 6600 rpm
